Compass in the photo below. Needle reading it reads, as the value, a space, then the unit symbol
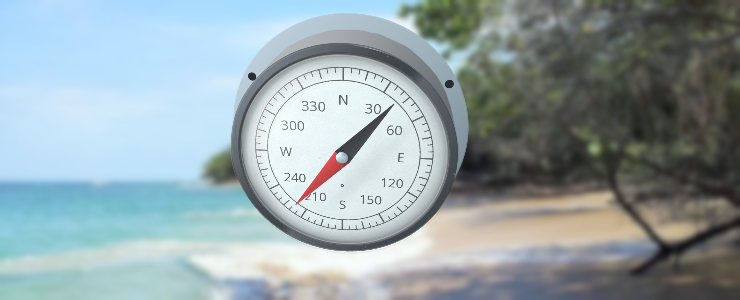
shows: 220 °
